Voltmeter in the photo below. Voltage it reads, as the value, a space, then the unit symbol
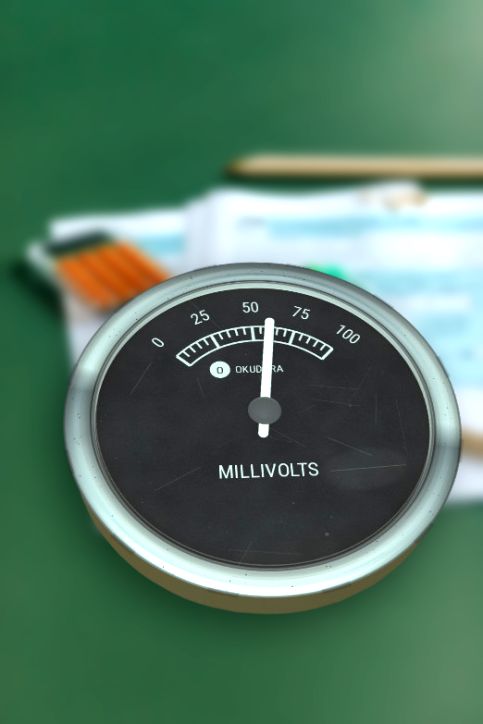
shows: 60 mV
